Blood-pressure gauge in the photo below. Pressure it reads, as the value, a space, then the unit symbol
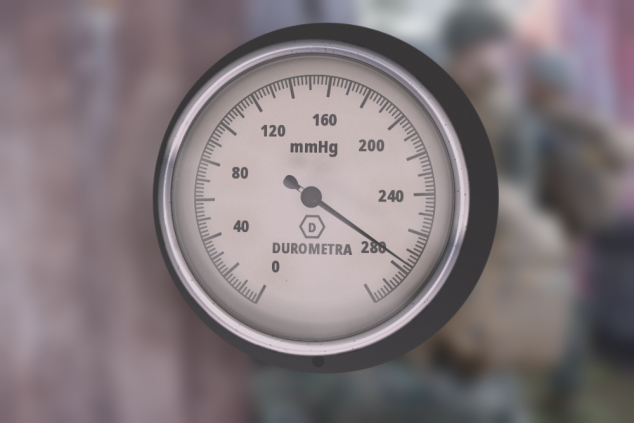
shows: 276 mmHg
